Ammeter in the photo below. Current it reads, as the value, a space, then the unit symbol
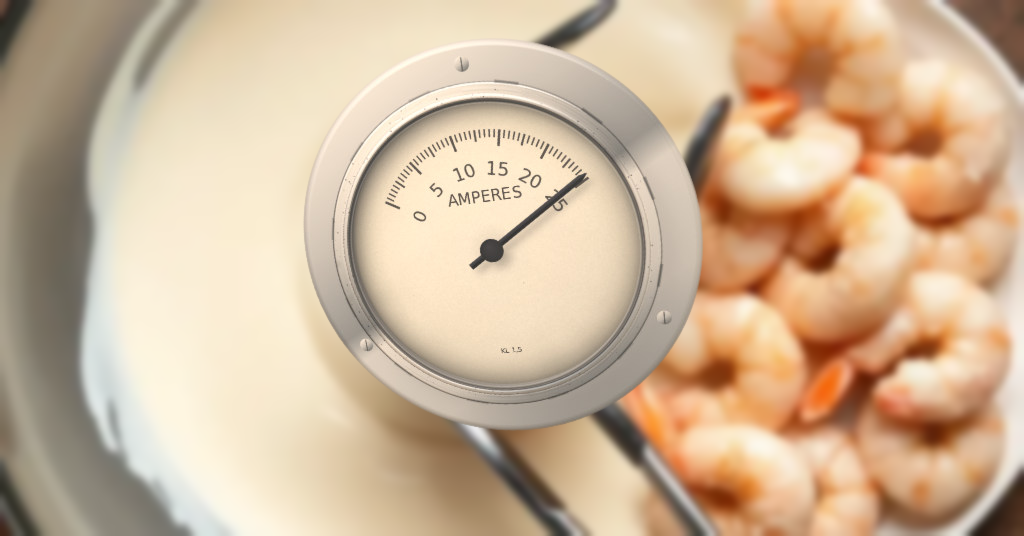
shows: 24.5 A
